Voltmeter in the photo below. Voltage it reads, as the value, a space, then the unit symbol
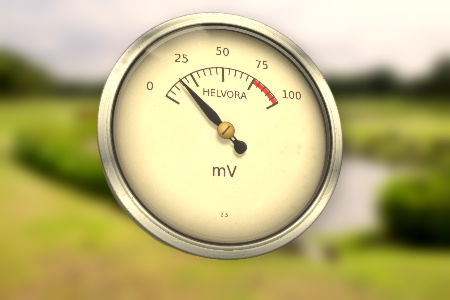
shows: 15 mV
